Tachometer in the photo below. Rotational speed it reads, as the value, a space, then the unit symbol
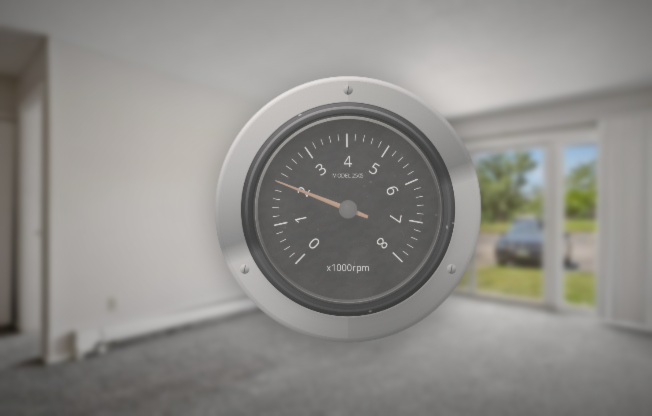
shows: 2000 rpm
